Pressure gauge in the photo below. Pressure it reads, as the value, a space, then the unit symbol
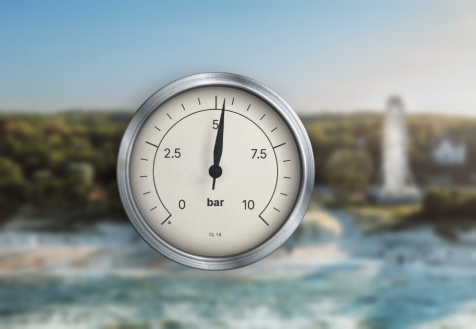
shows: 5.25 bar
